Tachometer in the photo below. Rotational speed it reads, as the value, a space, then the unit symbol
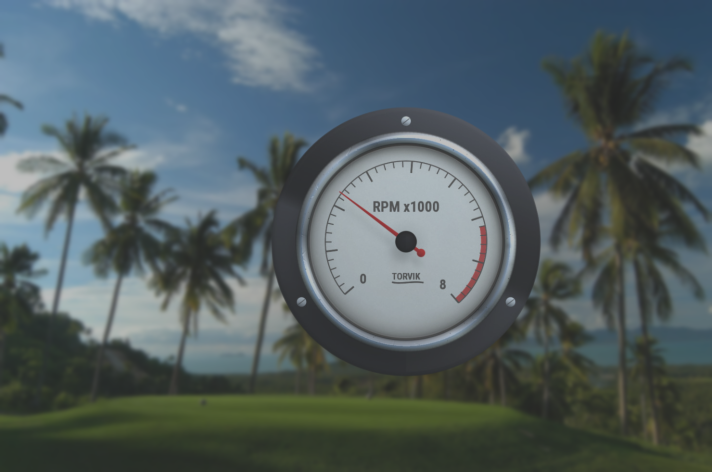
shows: 2300 rpm
